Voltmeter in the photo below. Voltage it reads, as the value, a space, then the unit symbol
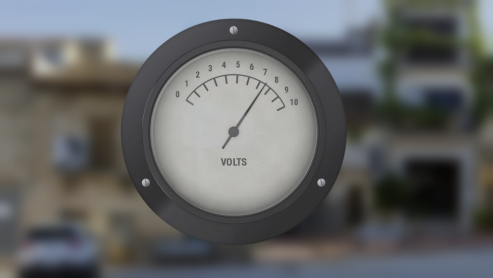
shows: 7.5 V
